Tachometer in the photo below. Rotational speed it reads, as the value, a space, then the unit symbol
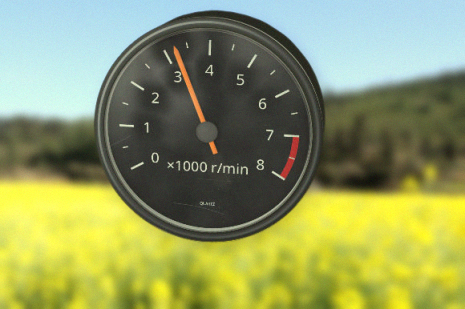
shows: 3250 rpm
